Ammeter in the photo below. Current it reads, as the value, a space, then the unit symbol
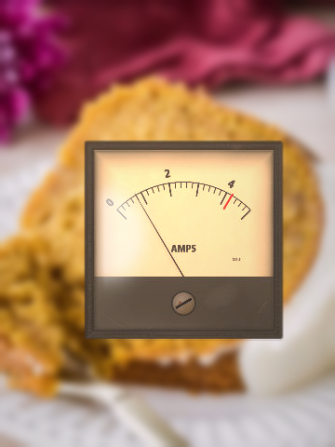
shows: 0.8 A
